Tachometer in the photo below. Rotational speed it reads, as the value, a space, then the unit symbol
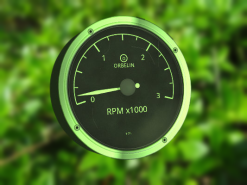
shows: 125 rpm
